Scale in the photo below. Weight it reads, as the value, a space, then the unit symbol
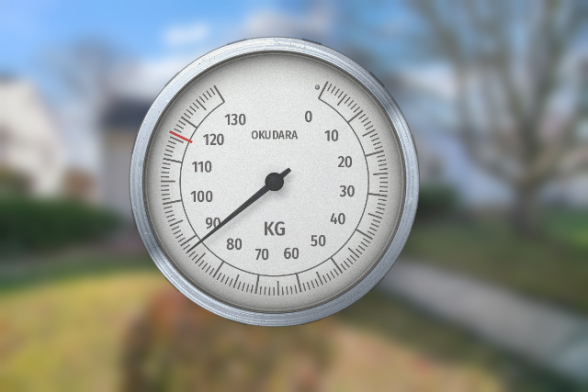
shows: 88 kg
